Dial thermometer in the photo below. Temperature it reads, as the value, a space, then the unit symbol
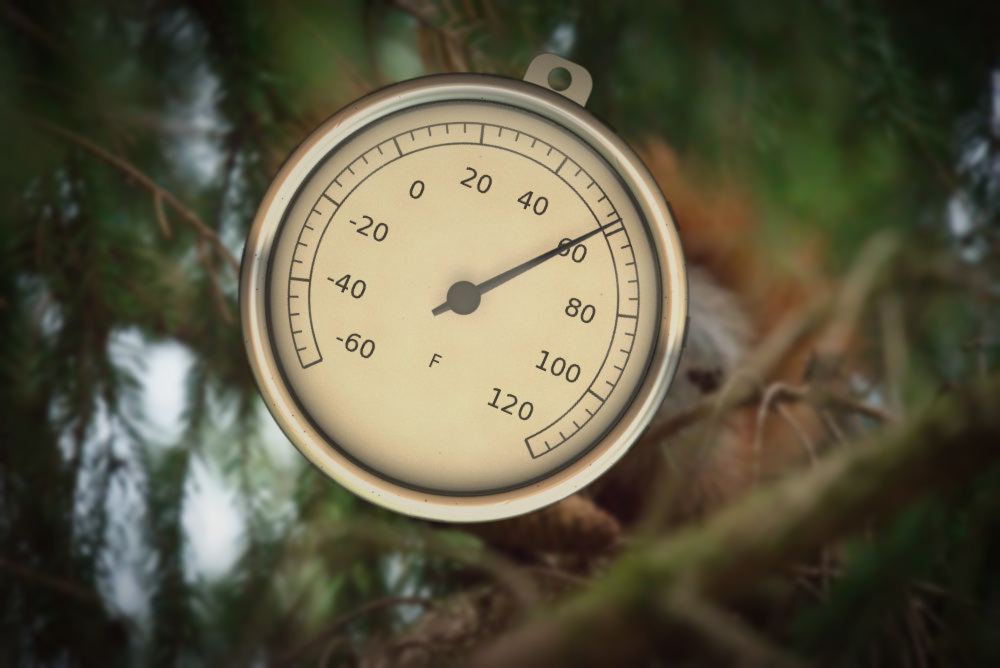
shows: 58 °F
